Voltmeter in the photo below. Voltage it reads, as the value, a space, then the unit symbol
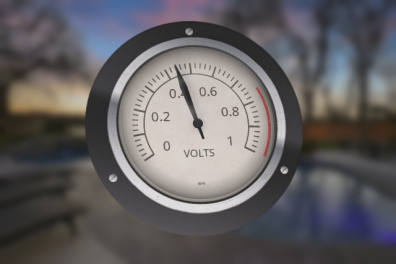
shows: 0.44 V
